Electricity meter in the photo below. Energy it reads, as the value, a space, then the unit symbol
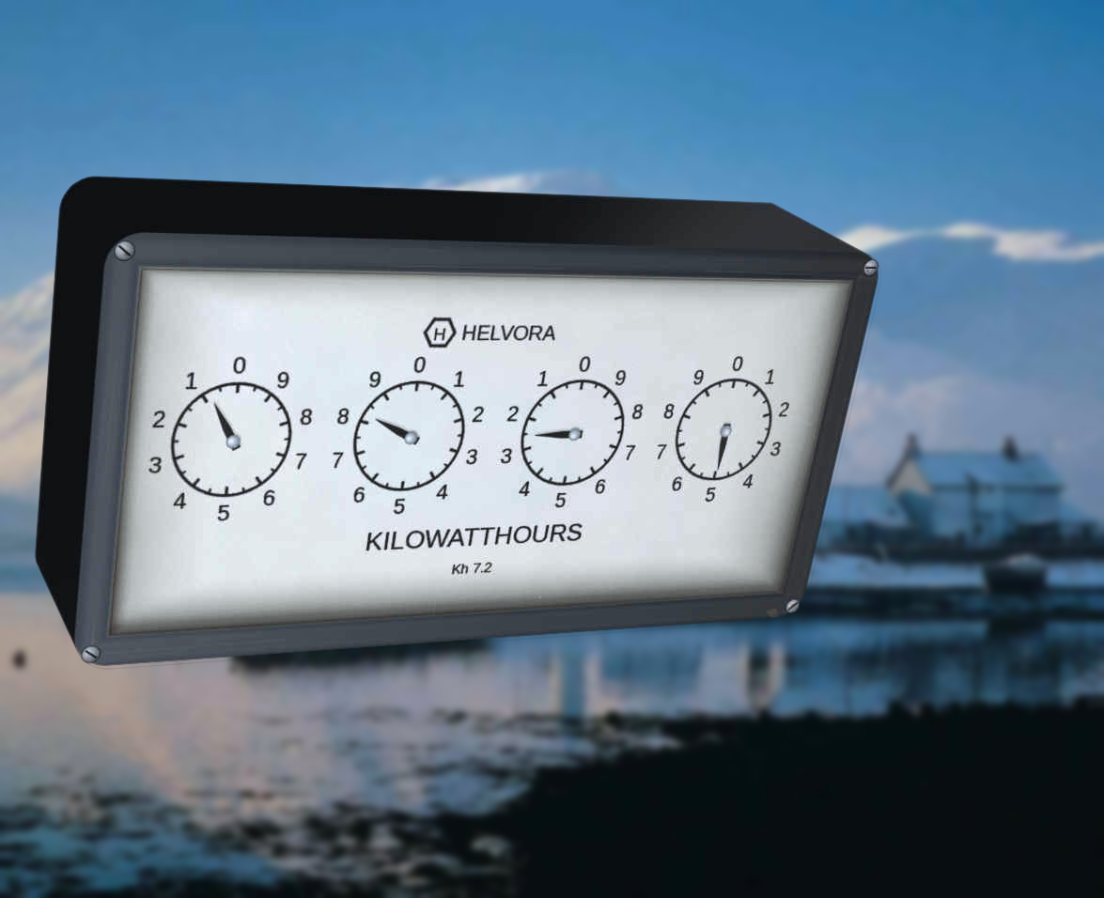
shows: 825 kWh
